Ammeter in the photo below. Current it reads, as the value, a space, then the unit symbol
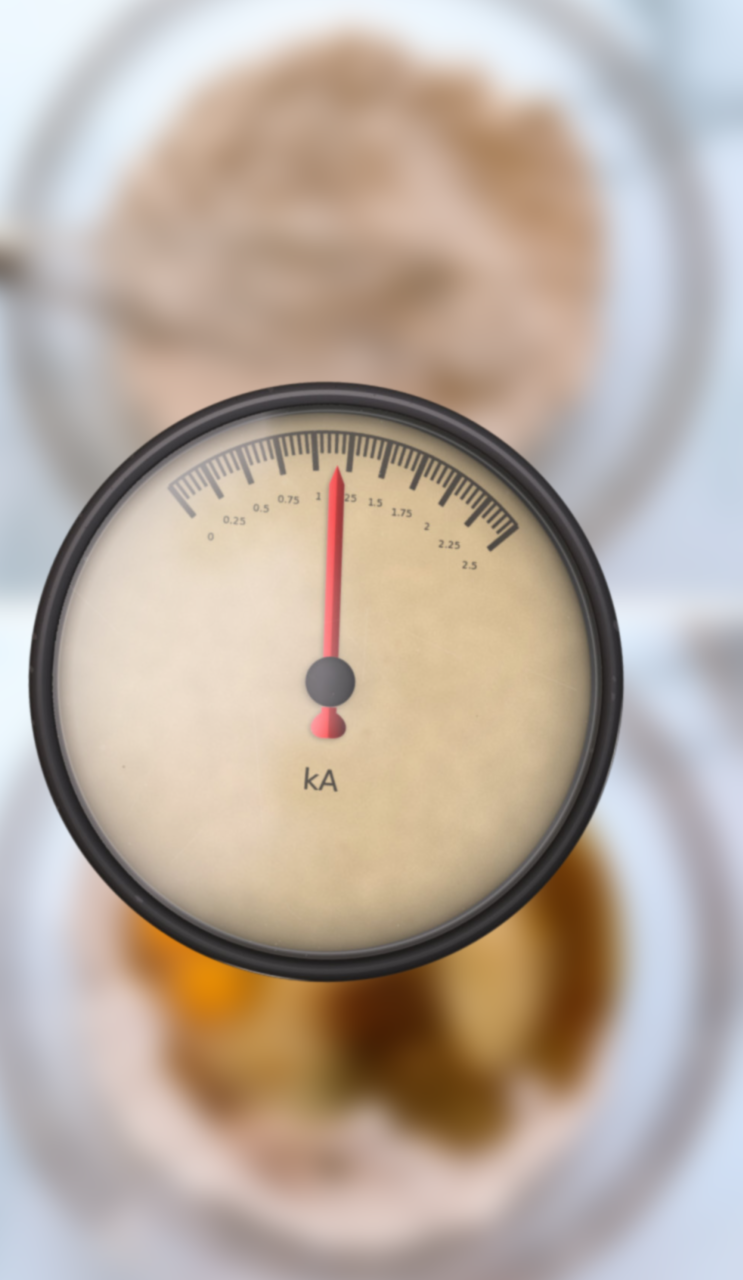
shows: 1.15 kA
